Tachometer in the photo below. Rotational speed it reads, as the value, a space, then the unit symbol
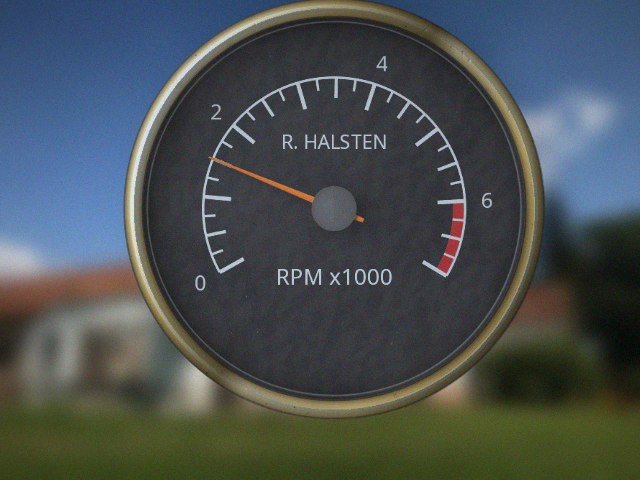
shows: 1500 rpm
